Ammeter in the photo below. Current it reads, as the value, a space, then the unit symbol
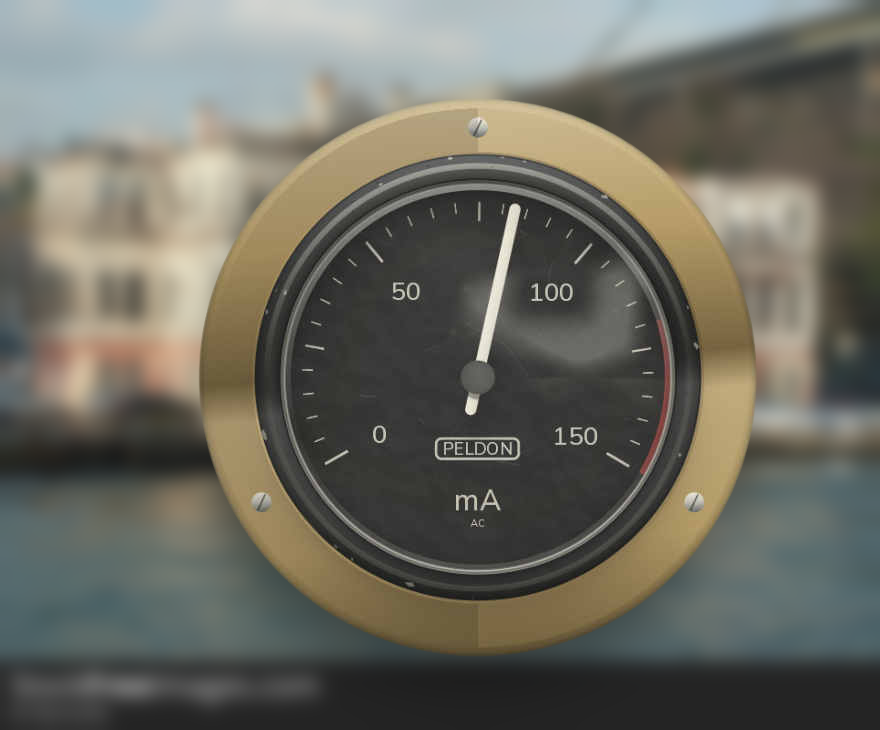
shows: 82.5 mA
